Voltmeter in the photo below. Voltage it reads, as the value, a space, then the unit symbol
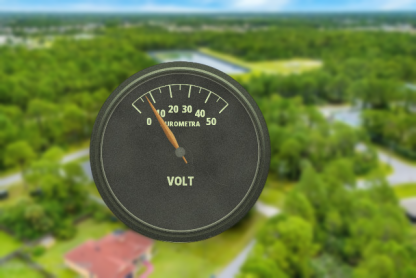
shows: 7.5 V
